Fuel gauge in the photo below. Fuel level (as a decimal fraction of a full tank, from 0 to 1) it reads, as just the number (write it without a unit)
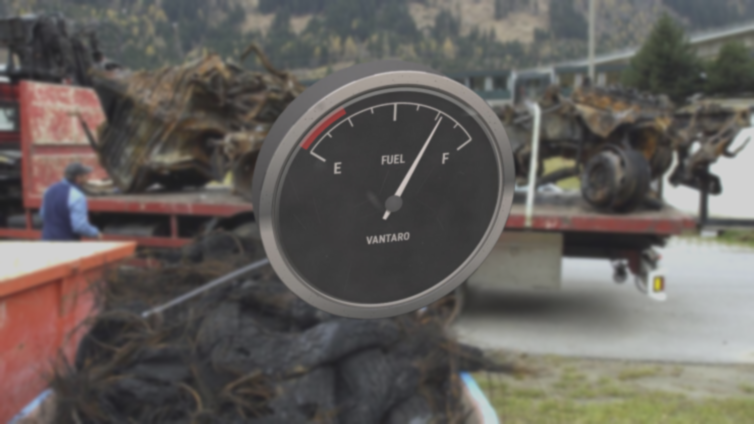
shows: 0.75
